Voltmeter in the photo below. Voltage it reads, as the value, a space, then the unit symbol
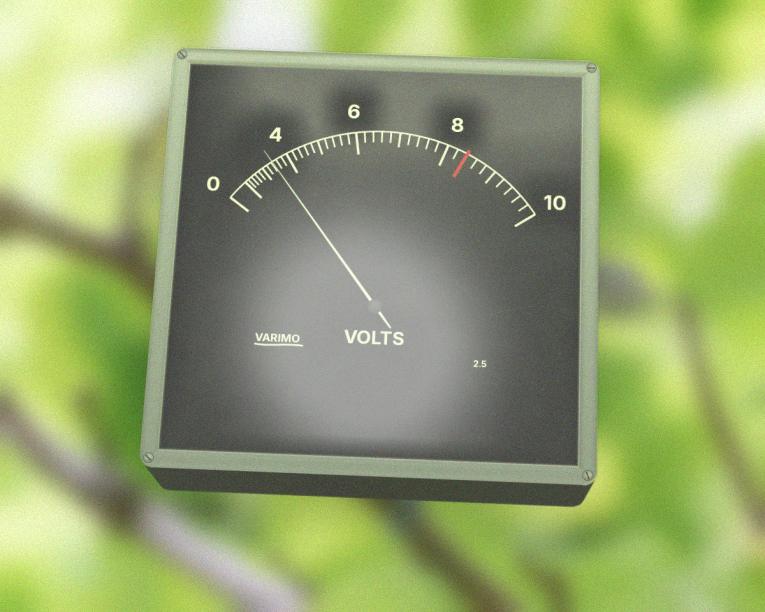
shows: 3.4 V
